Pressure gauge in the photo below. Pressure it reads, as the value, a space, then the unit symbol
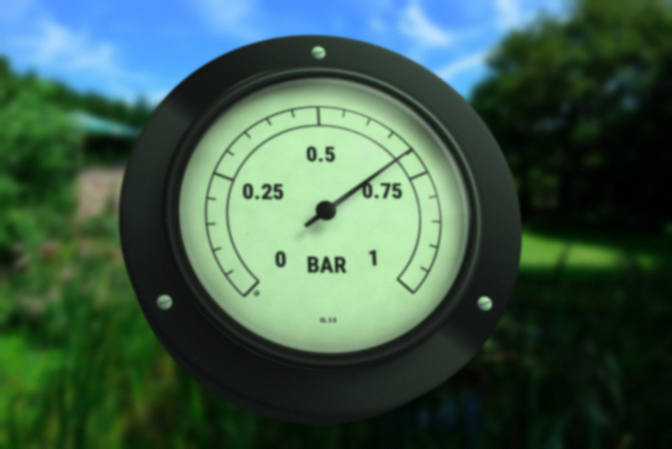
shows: 0.7 bar
